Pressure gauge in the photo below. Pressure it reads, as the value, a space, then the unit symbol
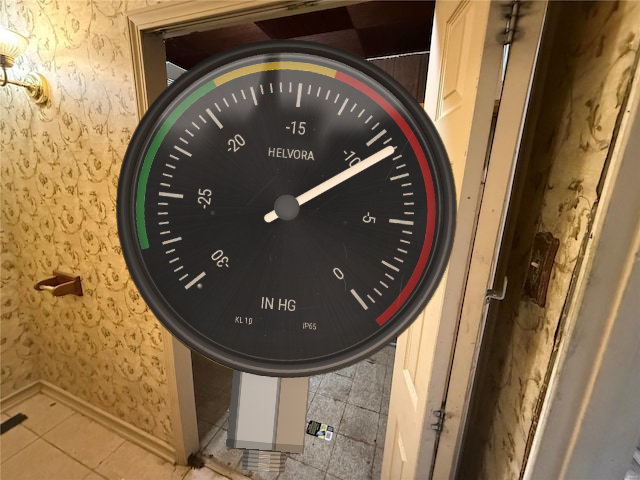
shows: -9 inHg
